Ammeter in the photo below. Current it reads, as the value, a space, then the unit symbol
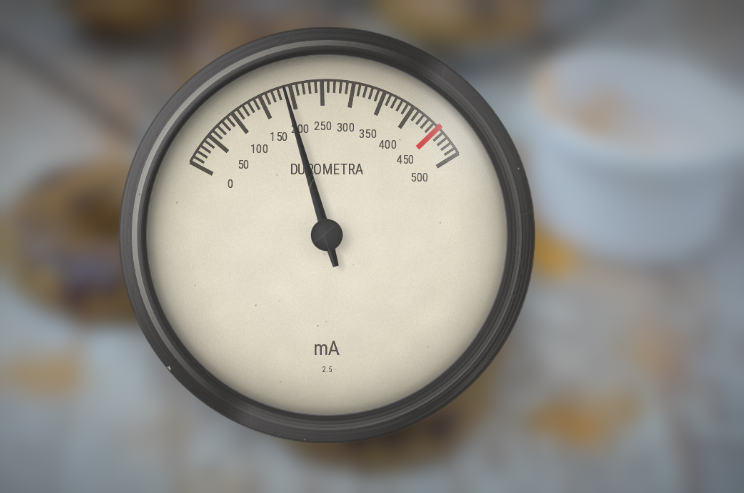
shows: 190 mA
